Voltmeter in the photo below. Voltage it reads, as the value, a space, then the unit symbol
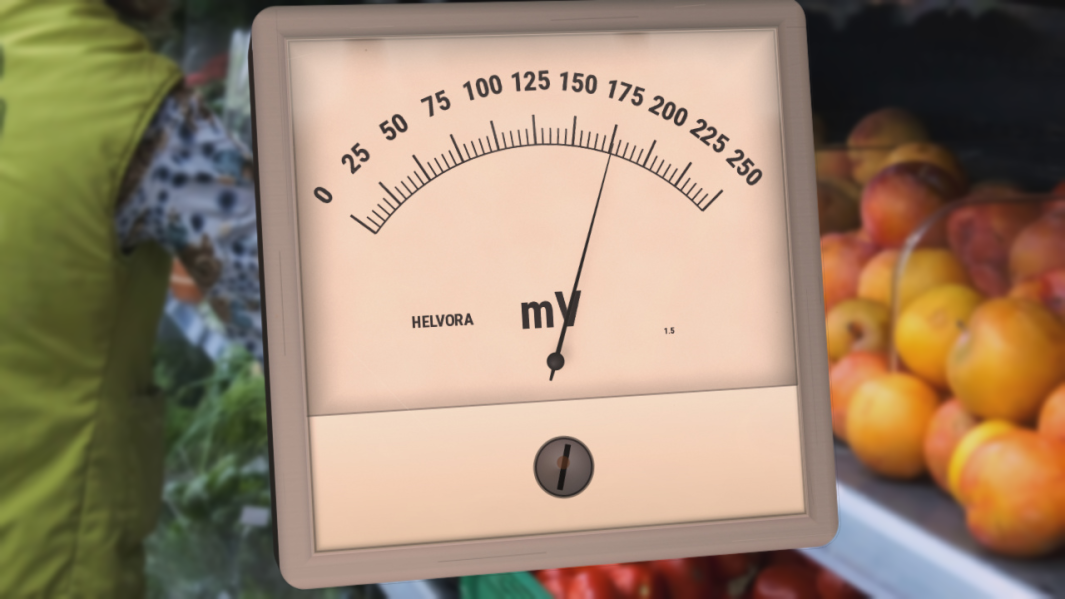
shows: 175 mV
